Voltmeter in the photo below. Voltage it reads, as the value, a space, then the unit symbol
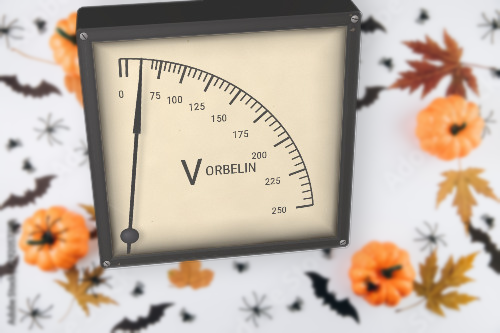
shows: 50 V
